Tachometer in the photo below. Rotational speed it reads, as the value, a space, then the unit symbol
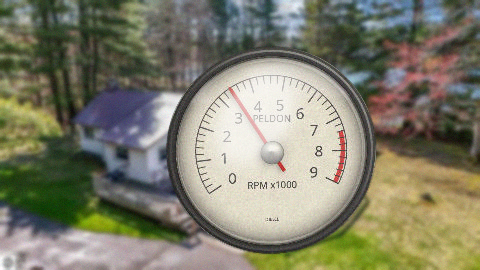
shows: 3400 rpm
